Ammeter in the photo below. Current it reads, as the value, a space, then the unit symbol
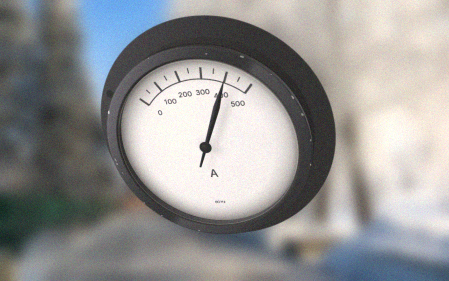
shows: 400 A
